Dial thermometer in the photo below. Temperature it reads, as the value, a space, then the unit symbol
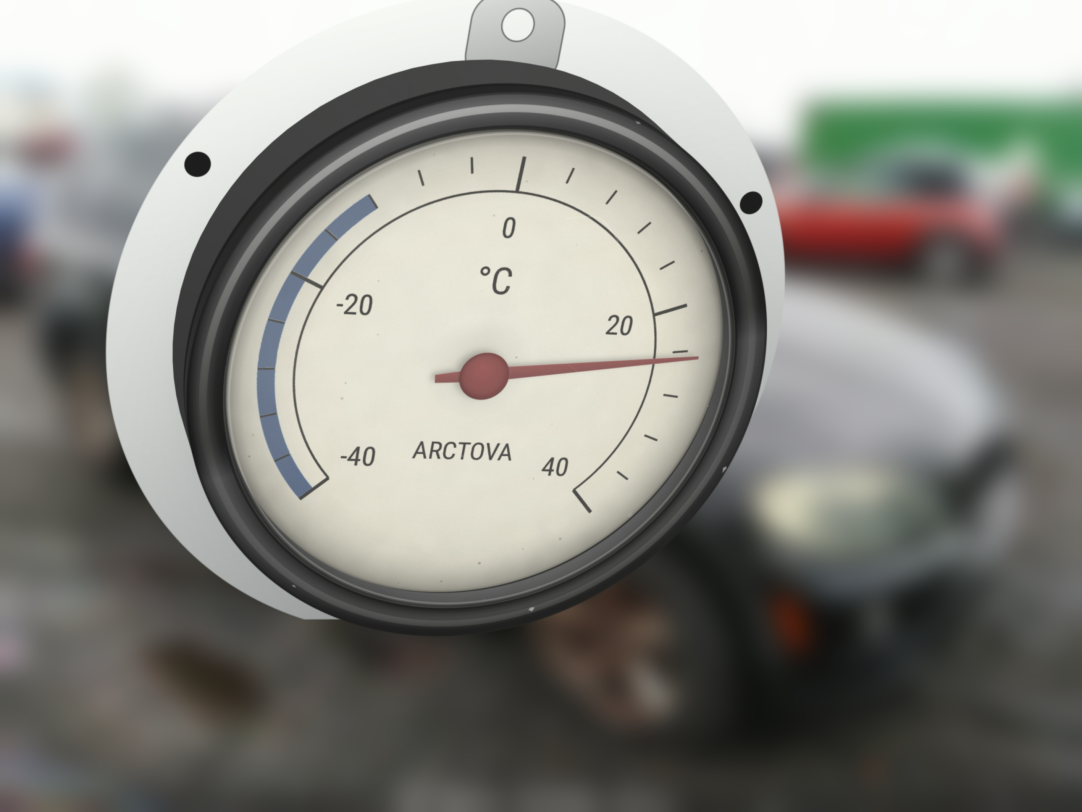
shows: 24 °C
